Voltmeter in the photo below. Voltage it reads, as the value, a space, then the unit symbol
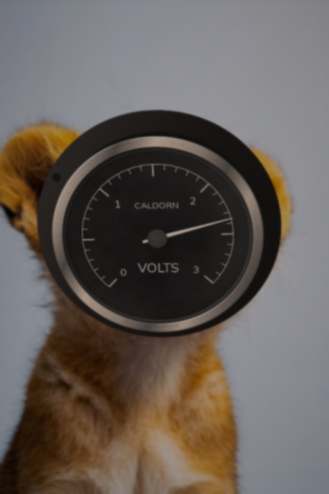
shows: 2.35 V
